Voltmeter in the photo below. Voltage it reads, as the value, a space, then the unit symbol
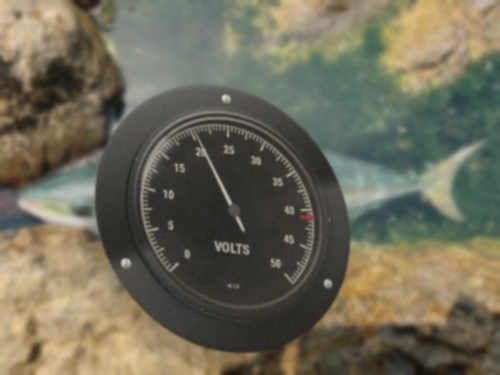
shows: 20 V
